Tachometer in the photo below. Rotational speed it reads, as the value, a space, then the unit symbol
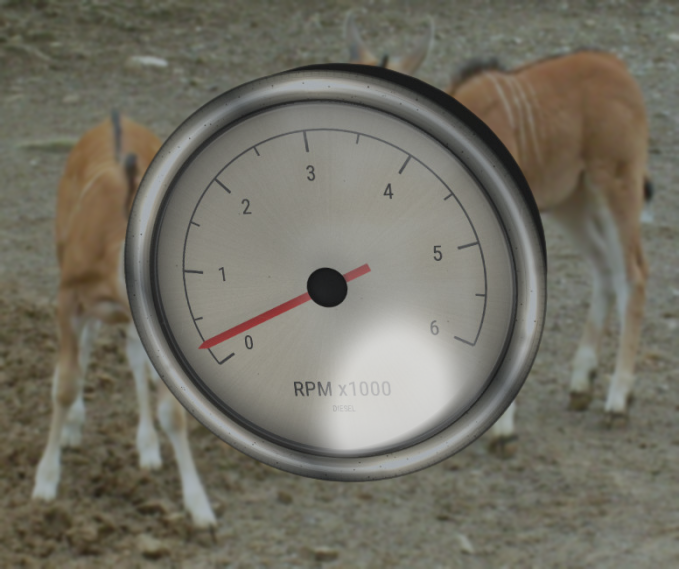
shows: 250 rpm
